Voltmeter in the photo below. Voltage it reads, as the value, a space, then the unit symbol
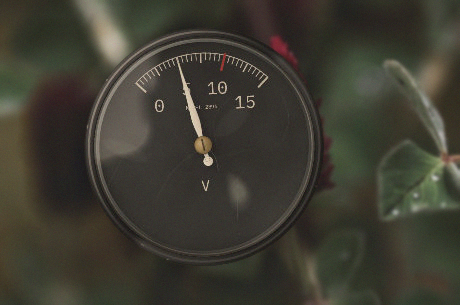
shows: 5 V
